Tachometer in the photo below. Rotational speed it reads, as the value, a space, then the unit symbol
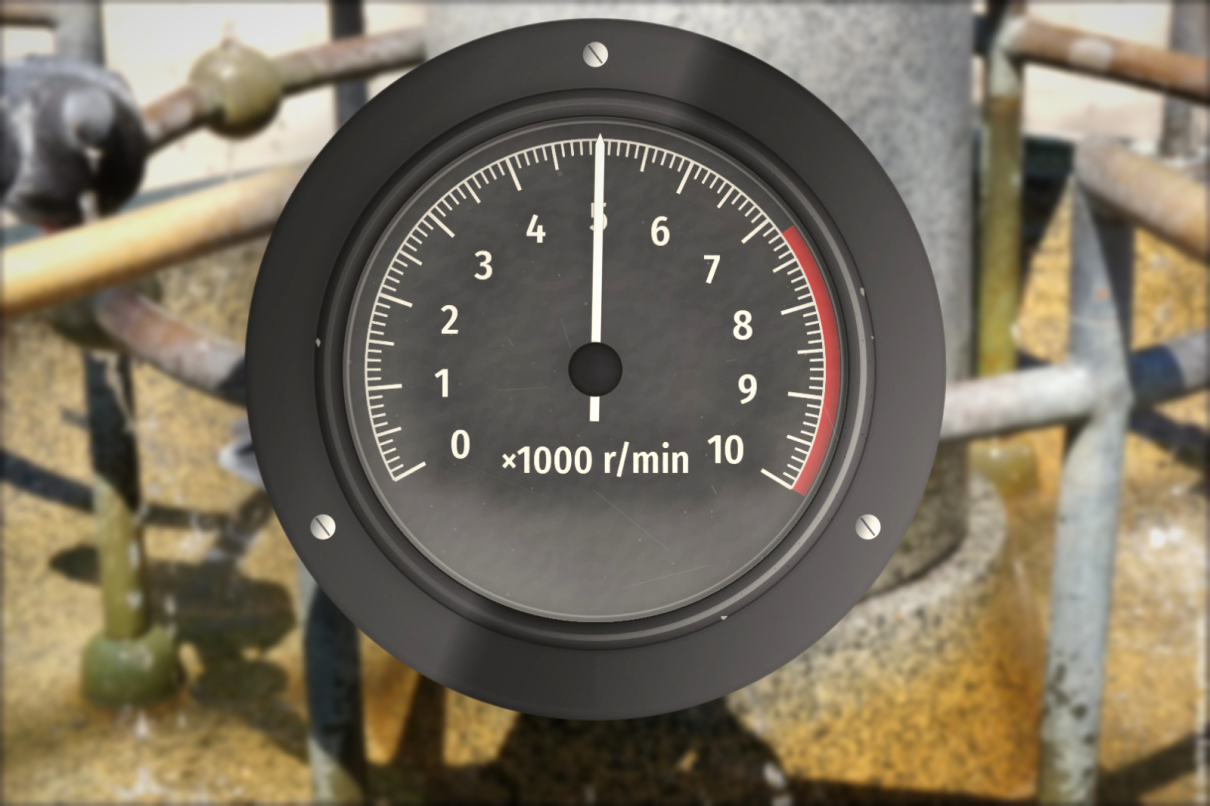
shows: 5000 rpm
